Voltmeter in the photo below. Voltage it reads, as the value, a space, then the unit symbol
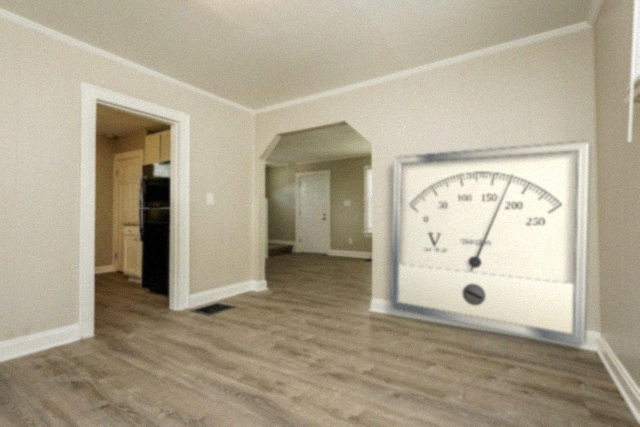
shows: 175 V
